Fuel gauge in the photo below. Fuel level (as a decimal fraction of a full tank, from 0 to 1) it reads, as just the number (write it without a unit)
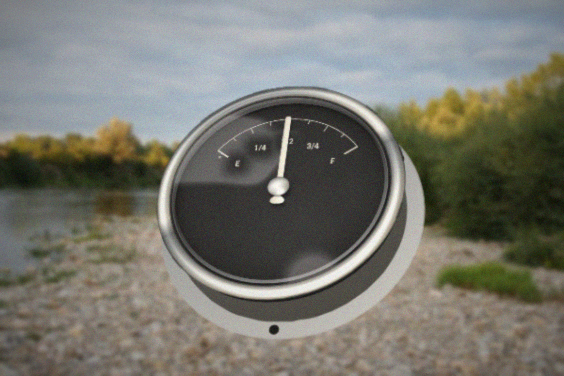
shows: 0.5
